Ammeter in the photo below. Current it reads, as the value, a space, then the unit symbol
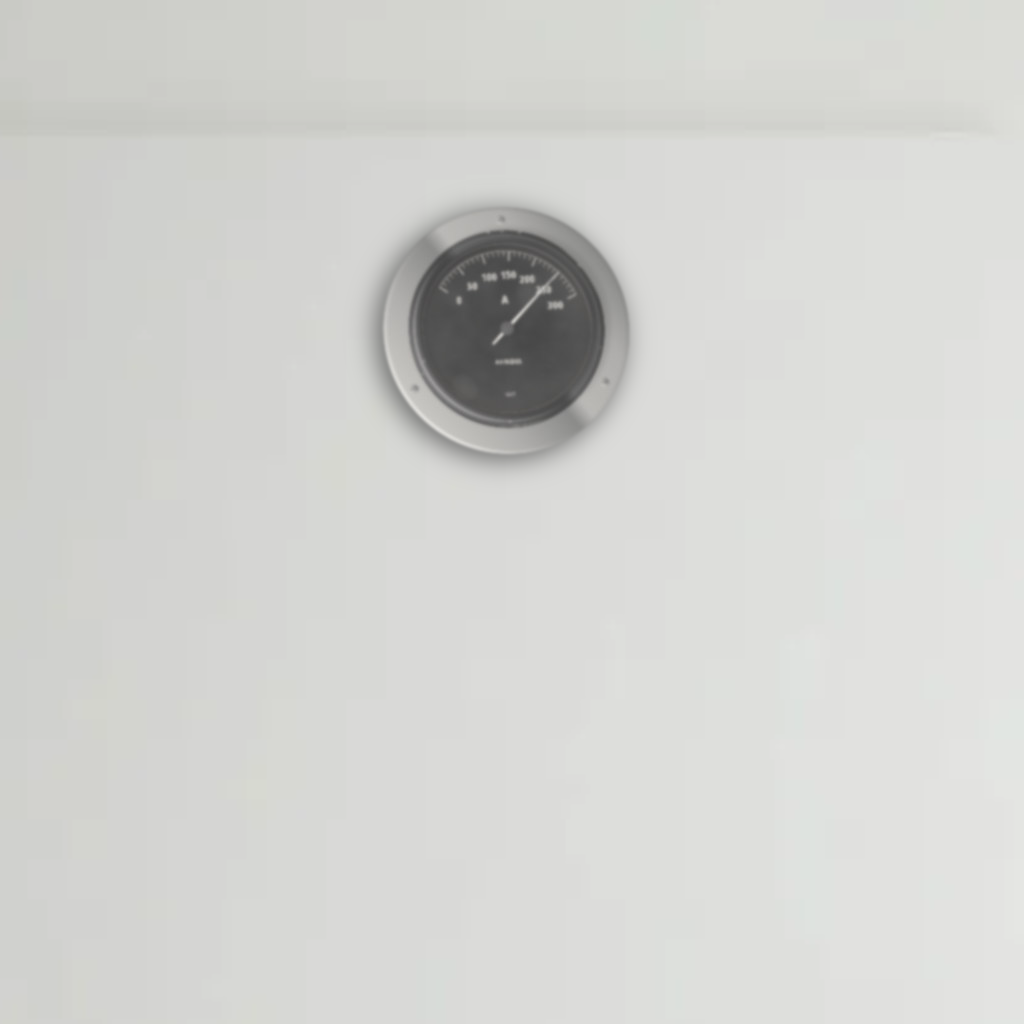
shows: 250 A
